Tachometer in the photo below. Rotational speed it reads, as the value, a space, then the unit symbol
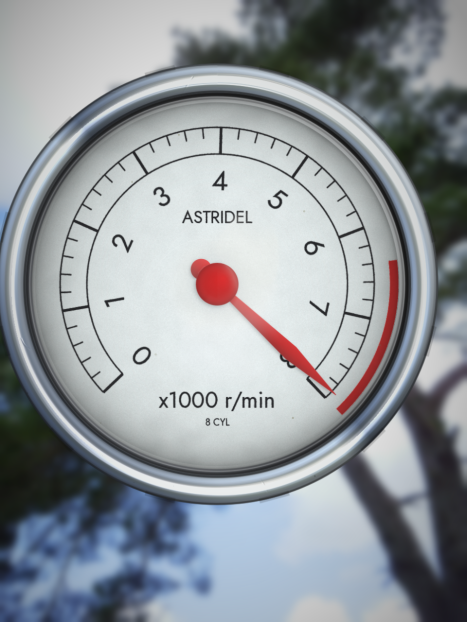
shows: 7900 rpm
